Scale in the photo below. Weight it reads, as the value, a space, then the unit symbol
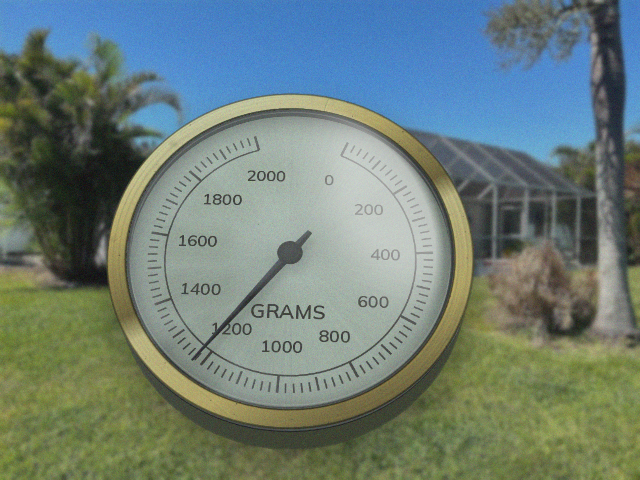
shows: 1220 g
